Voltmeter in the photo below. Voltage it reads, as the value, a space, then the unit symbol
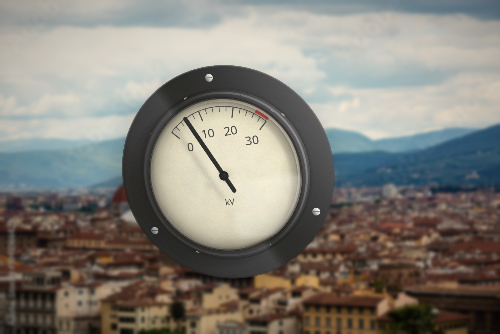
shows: 6 kV
